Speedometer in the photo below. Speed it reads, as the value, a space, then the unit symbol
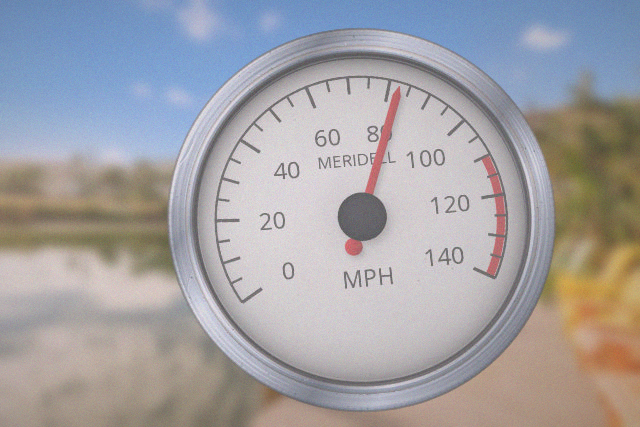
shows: 82.5 mph
